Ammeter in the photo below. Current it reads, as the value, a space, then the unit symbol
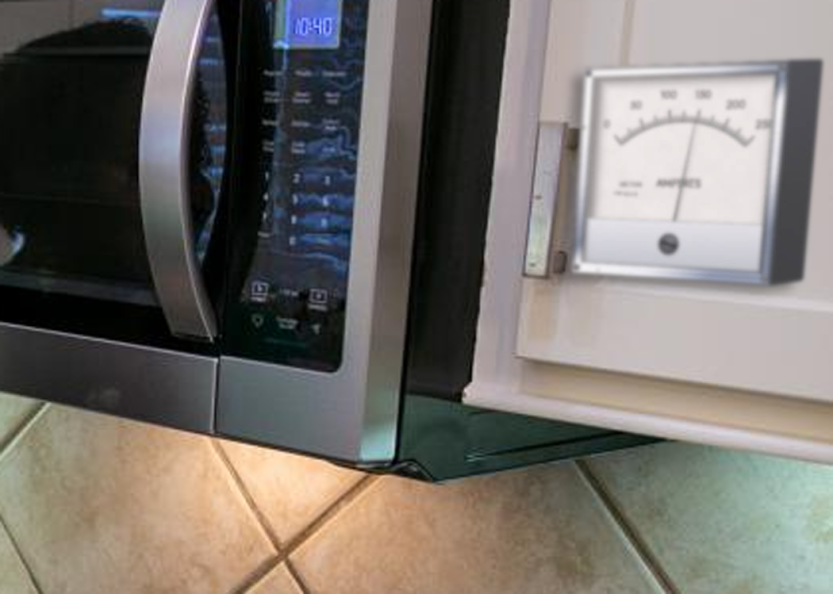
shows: 150 A
